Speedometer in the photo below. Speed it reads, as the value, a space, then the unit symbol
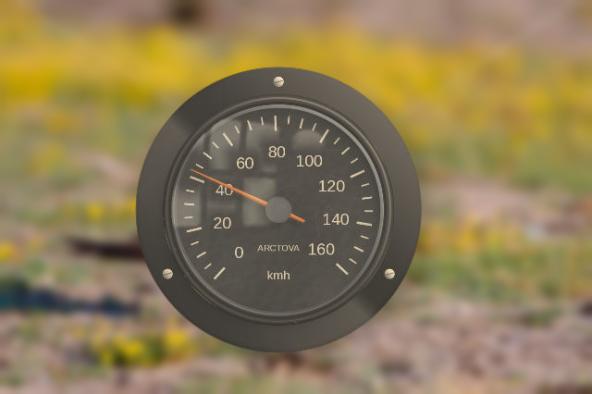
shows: 42.5 km/h
